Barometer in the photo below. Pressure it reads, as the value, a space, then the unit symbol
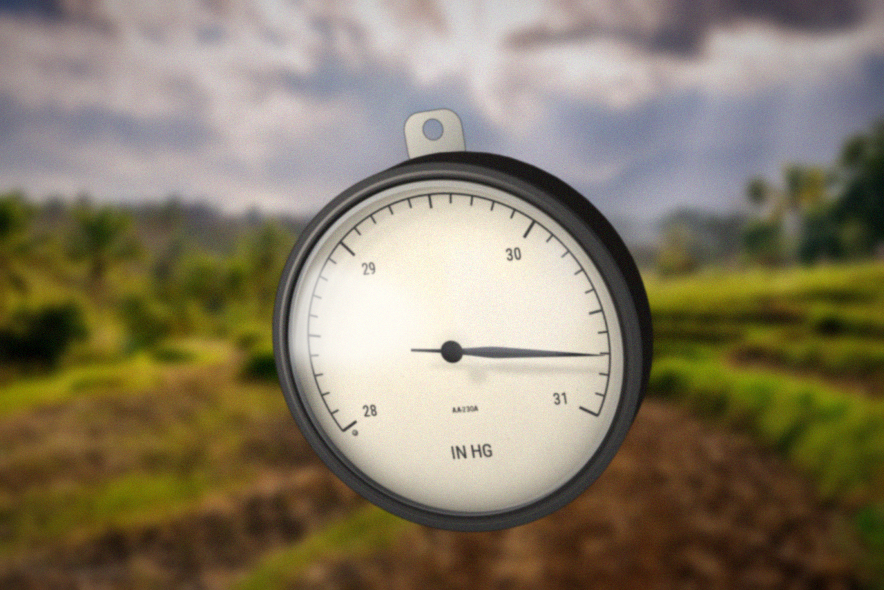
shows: 30.7 inHg
